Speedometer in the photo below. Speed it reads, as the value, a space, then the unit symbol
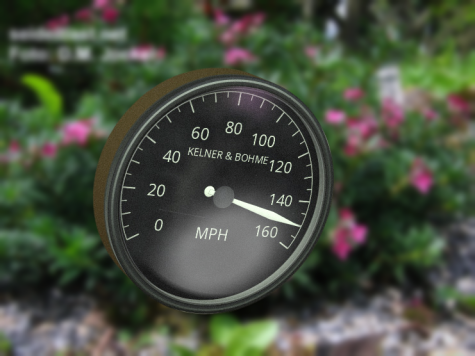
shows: 150 mph
